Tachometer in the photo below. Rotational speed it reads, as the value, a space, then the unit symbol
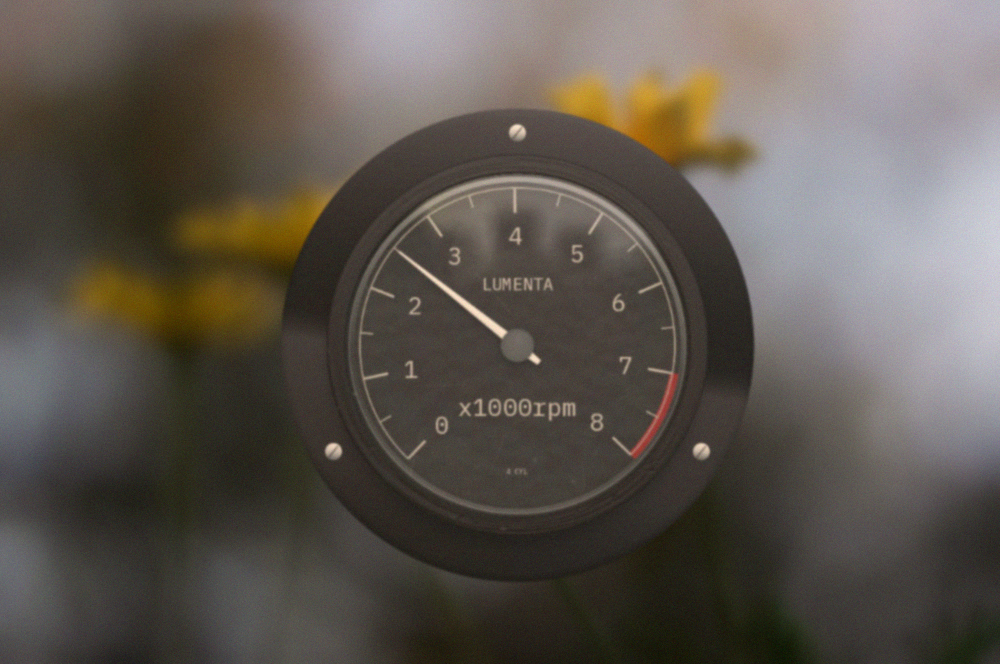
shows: 2500 rpm
